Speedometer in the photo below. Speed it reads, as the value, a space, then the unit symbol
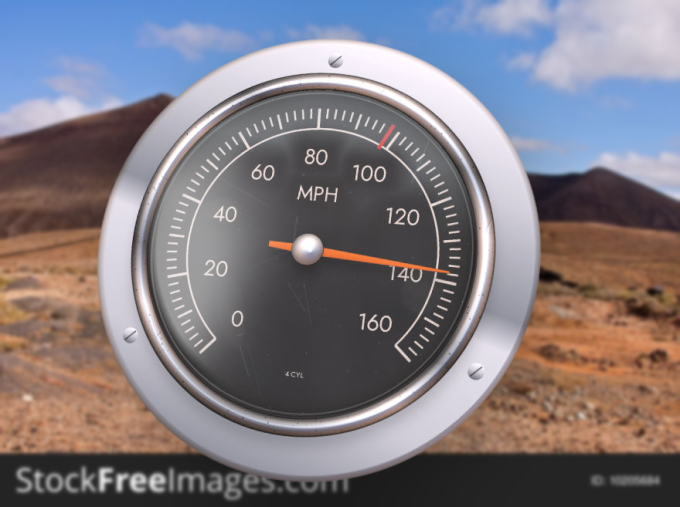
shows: 138 mph
